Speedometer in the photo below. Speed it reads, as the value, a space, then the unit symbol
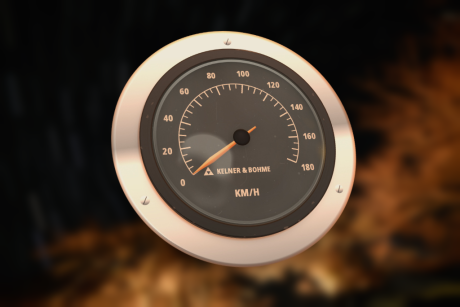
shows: 0 km/h
